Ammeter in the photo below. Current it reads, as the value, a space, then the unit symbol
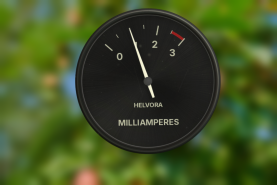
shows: 1 mA
